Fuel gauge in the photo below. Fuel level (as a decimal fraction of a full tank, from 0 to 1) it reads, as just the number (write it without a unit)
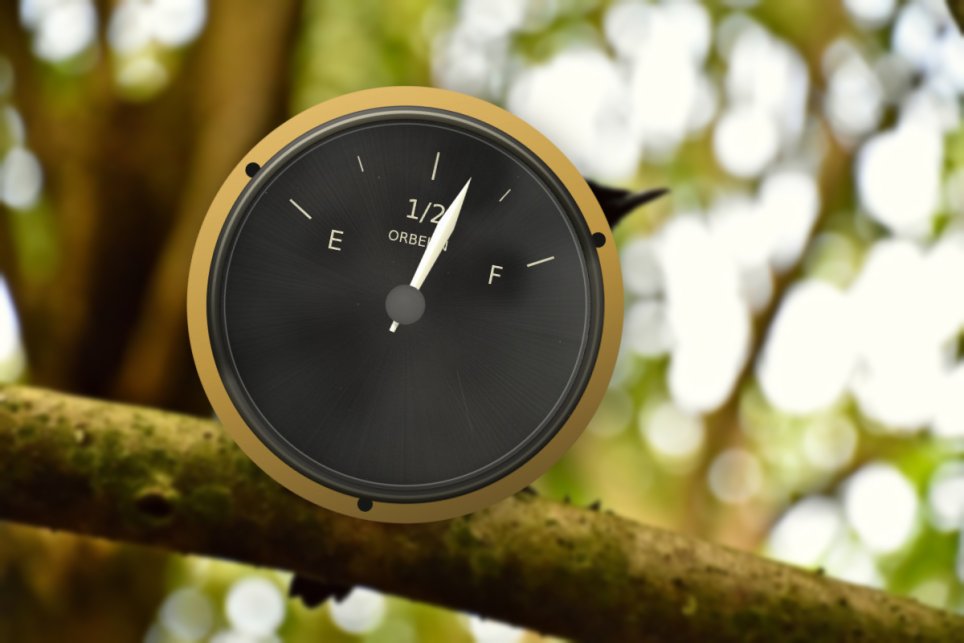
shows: 0.625
